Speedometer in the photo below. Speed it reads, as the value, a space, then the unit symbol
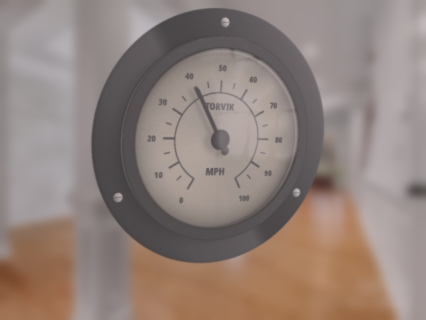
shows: 40 mph
